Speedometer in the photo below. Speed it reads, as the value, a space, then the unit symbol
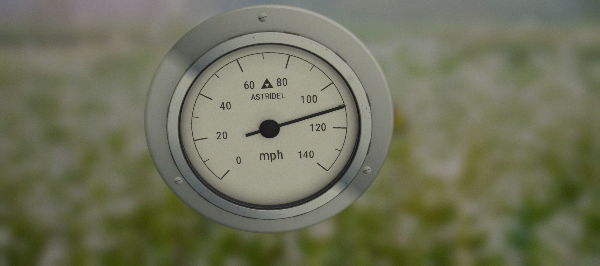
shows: 110 mph
